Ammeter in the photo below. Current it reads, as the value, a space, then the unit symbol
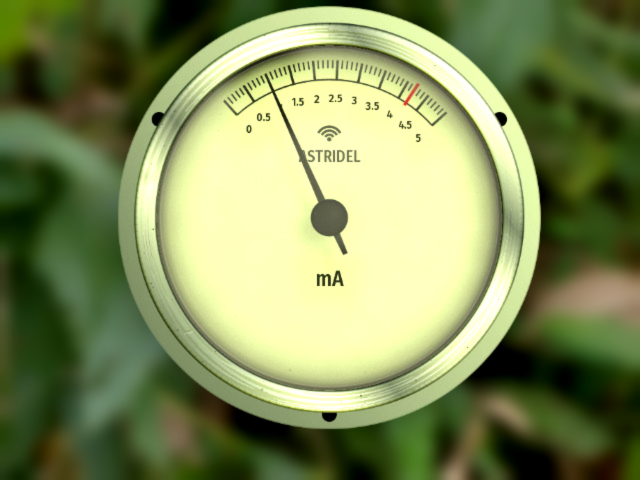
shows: 1 mA
